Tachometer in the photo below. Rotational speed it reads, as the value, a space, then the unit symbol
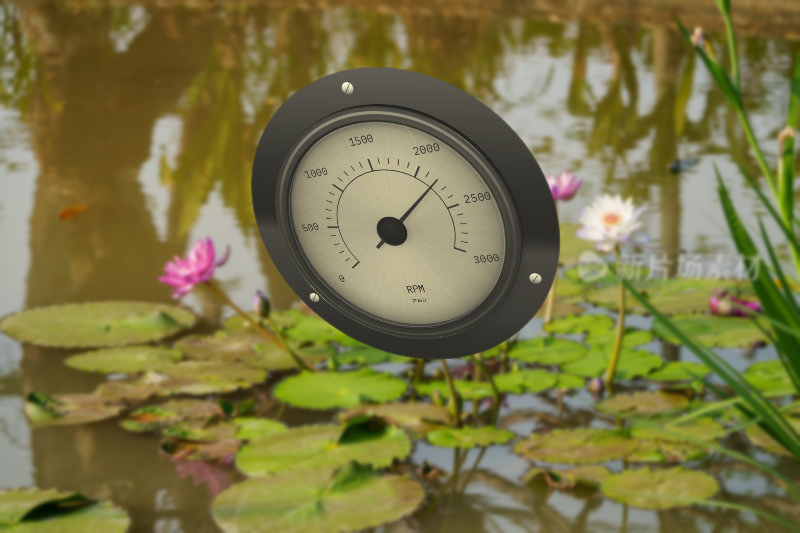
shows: 2200 rpm
